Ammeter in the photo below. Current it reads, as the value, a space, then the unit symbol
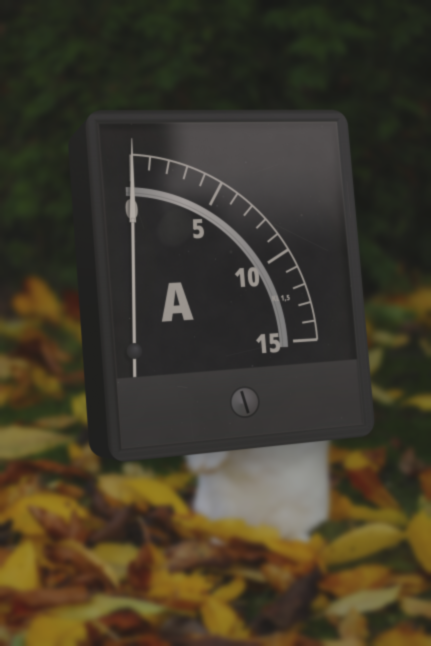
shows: 0 A
